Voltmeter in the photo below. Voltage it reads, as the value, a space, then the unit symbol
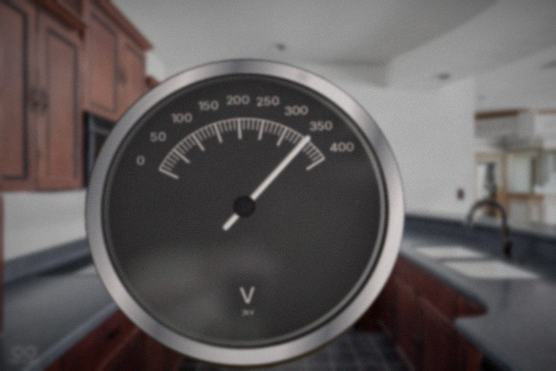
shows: 350 V
